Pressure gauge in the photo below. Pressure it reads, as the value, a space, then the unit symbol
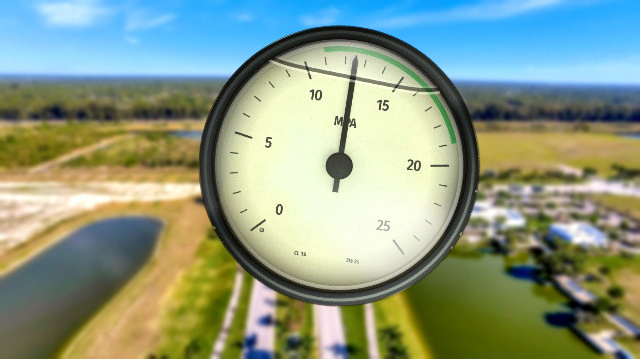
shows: 12.5 MPa
